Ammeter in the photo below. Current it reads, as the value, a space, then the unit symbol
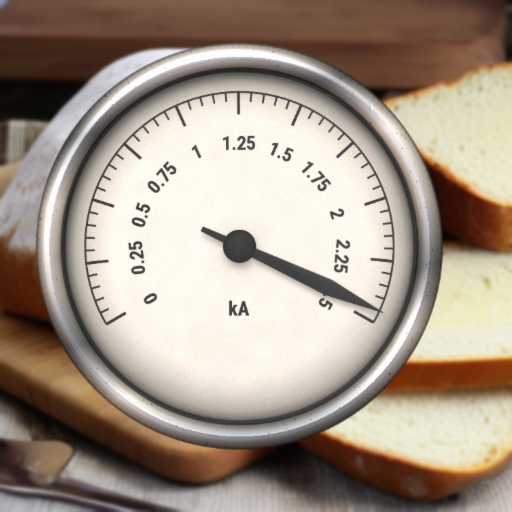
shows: 2.45 kA
